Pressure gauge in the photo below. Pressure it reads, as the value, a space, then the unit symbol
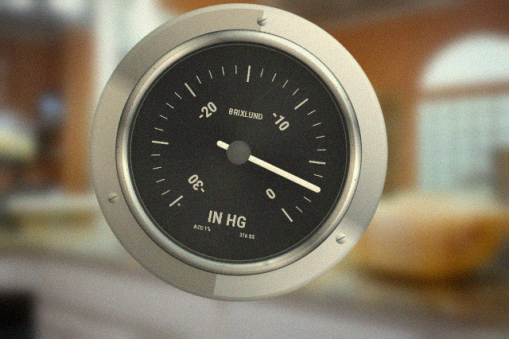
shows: -3 inHg
